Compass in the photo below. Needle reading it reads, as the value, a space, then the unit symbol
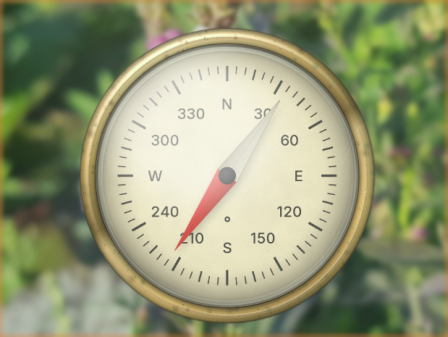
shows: 215 °
